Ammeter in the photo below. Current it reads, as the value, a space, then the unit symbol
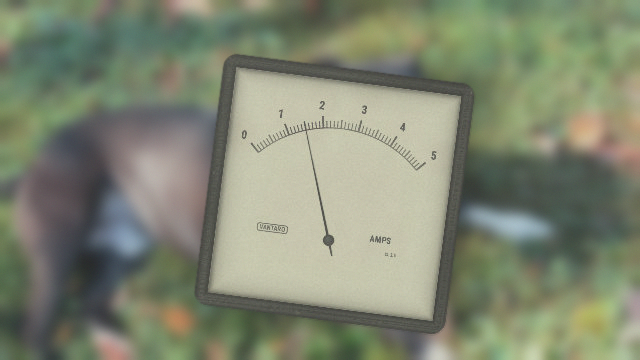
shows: 1.5 A
